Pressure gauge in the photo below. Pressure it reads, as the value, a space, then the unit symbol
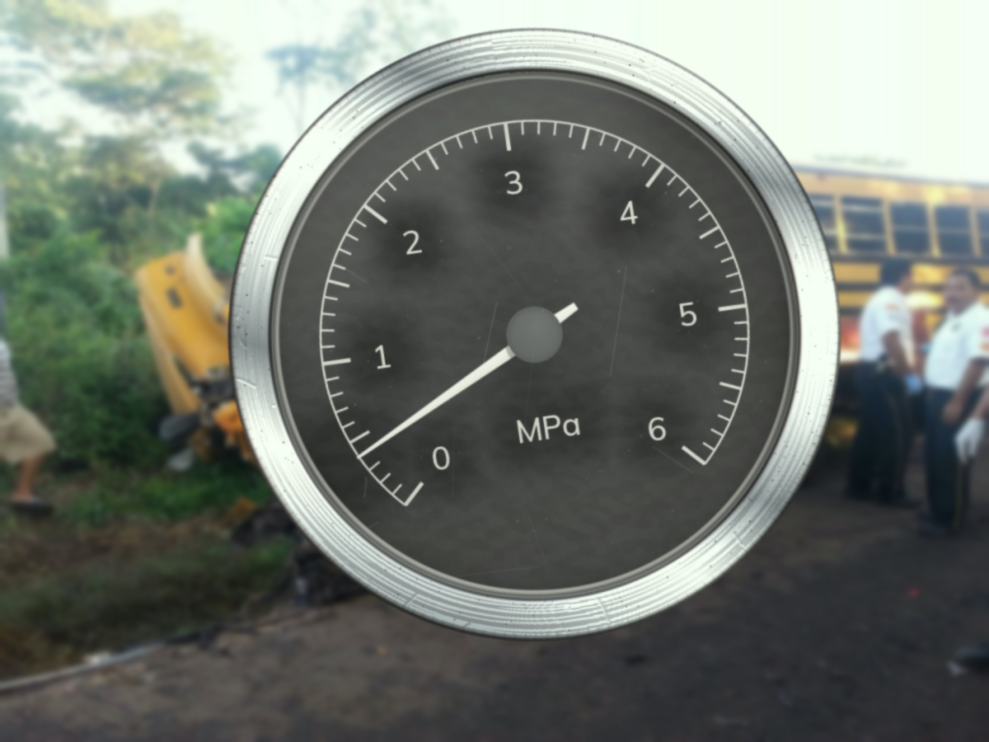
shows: 0.4 MPa
